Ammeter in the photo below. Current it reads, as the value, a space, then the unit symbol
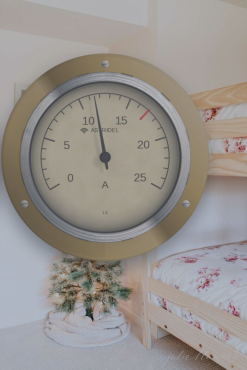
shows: 11.5 A
